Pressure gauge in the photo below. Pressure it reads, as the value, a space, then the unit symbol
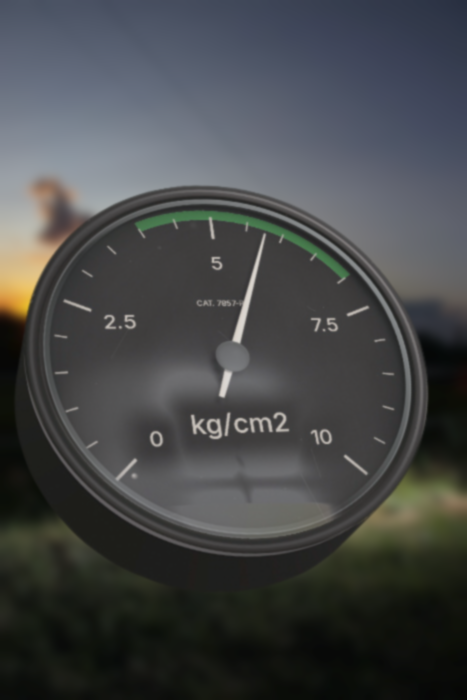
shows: 5.75 kg/cm²
